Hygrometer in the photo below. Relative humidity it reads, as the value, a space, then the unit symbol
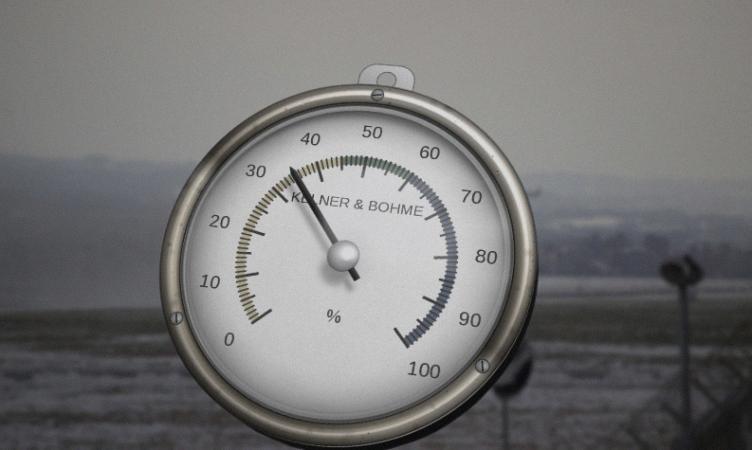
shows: 35 %
